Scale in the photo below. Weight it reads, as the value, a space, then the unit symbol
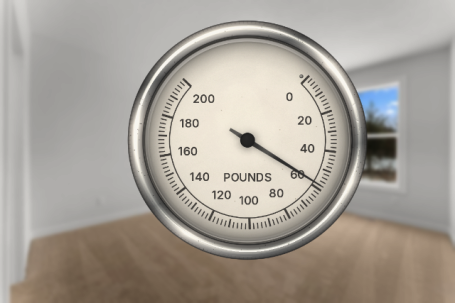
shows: 58 lb
